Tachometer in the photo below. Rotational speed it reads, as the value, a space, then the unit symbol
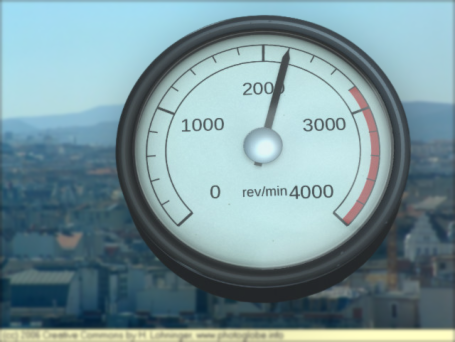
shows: 2200 rpm
